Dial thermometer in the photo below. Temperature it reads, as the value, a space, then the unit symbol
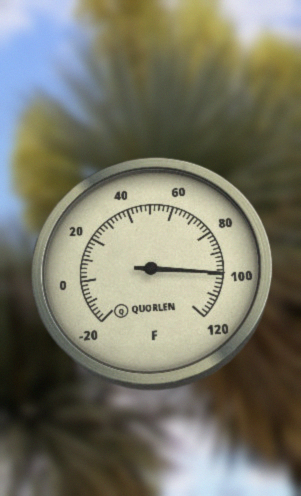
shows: 100 °F
